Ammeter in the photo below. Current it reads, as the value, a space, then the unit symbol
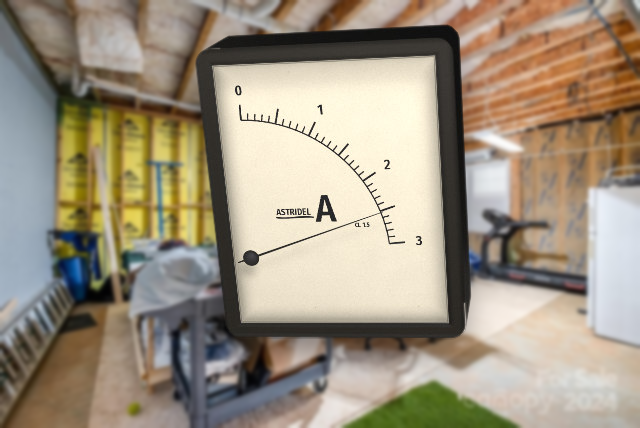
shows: 2.5 A
